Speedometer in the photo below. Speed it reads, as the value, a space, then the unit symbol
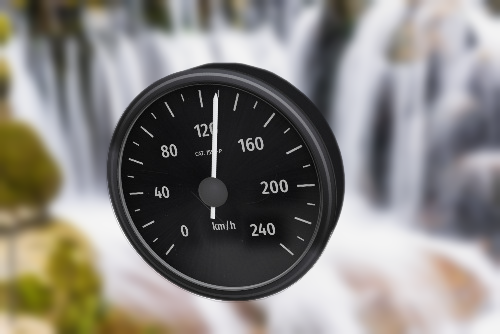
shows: 130 km/h
